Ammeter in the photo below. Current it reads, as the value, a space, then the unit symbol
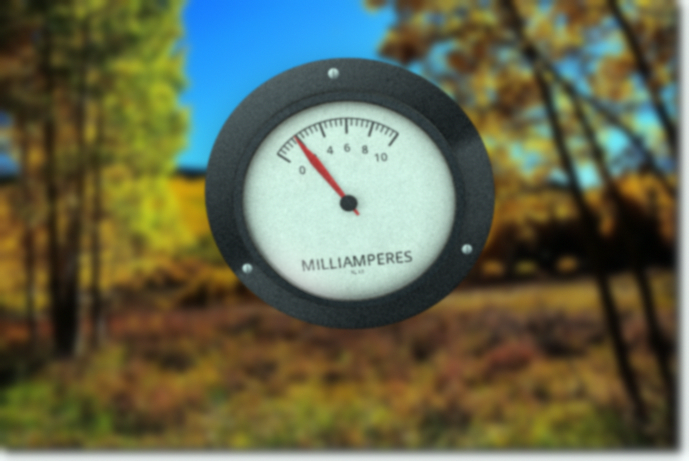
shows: 2 mA
